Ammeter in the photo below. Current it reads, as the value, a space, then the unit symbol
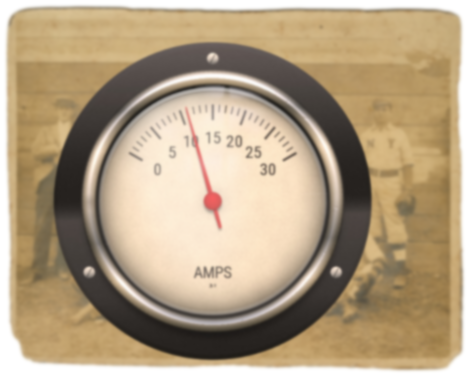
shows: 11 A
